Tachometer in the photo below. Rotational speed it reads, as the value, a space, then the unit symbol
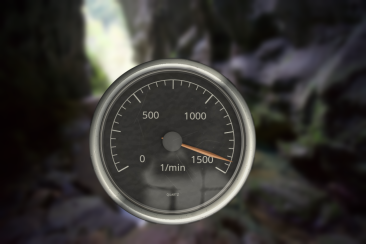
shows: 1425 rpm
